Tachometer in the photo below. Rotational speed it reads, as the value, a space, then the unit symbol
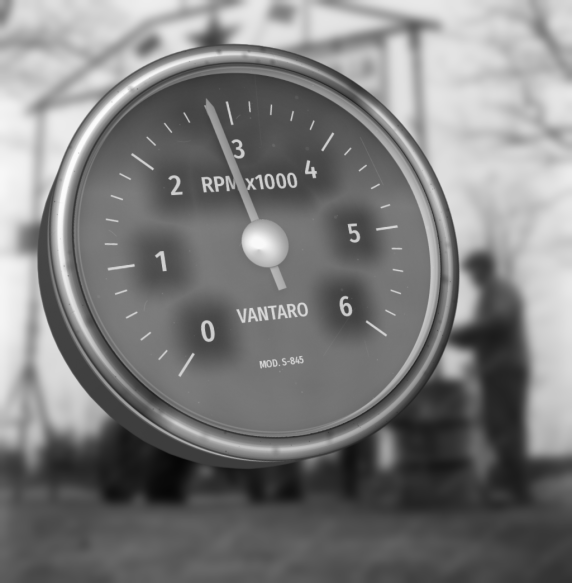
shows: 2800 rpm
